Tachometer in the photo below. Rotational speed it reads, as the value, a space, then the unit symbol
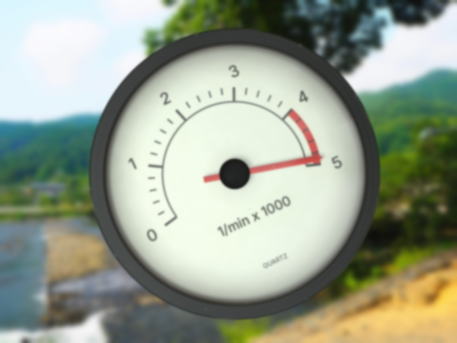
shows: 4900 rpm
